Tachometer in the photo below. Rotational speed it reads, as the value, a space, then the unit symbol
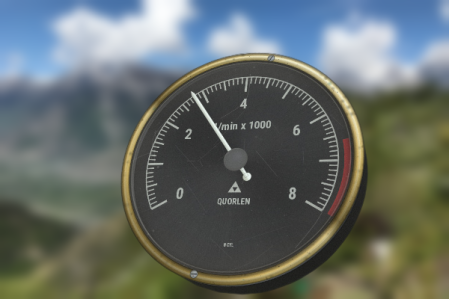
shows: 2800 rpm
